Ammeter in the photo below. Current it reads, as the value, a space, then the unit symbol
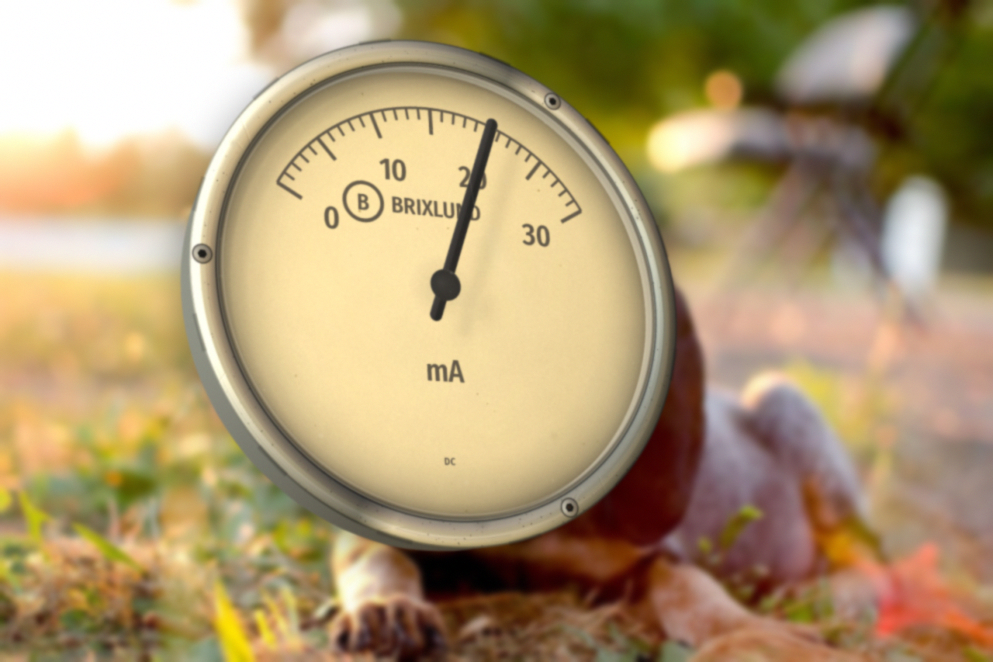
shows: 20 mA
